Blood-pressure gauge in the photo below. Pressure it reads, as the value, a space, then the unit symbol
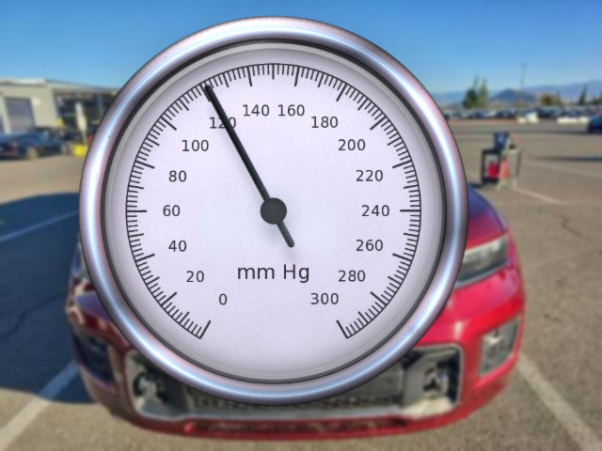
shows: 122 mmHg
